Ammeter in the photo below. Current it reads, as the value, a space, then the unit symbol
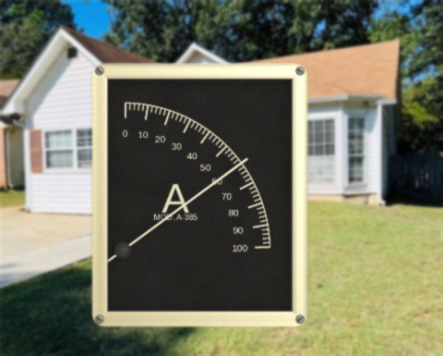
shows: 60 A
